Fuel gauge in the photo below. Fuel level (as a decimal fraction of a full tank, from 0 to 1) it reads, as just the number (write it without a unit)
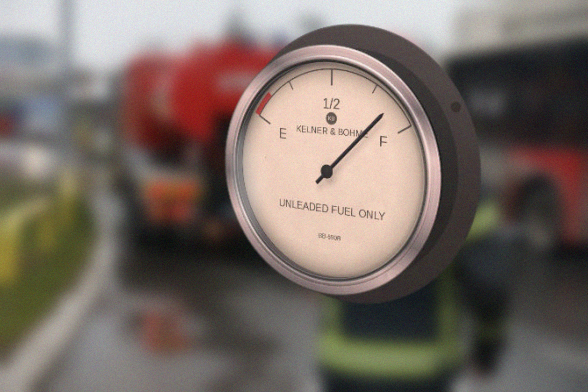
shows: 0.875
